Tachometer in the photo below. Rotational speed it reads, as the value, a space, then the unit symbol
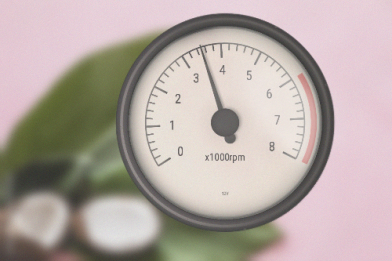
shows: 3500 rpm
